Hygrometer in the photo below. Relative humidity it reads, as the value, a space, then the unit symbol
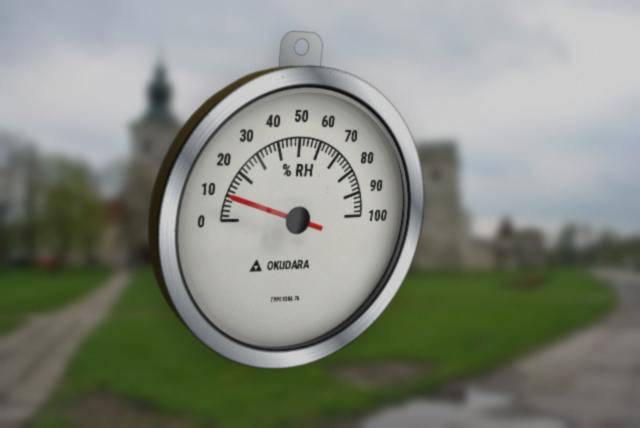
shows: 10 %
